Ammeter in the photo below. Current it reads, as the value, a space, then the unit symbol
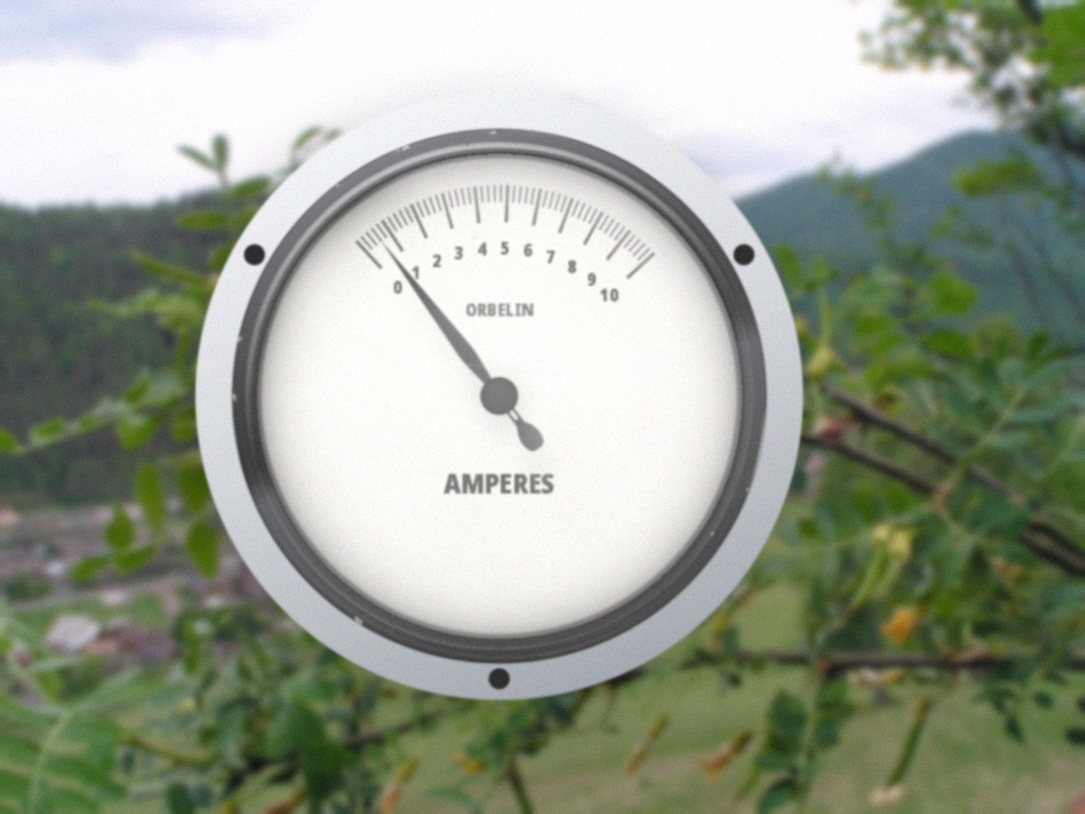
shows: 0.6 A
